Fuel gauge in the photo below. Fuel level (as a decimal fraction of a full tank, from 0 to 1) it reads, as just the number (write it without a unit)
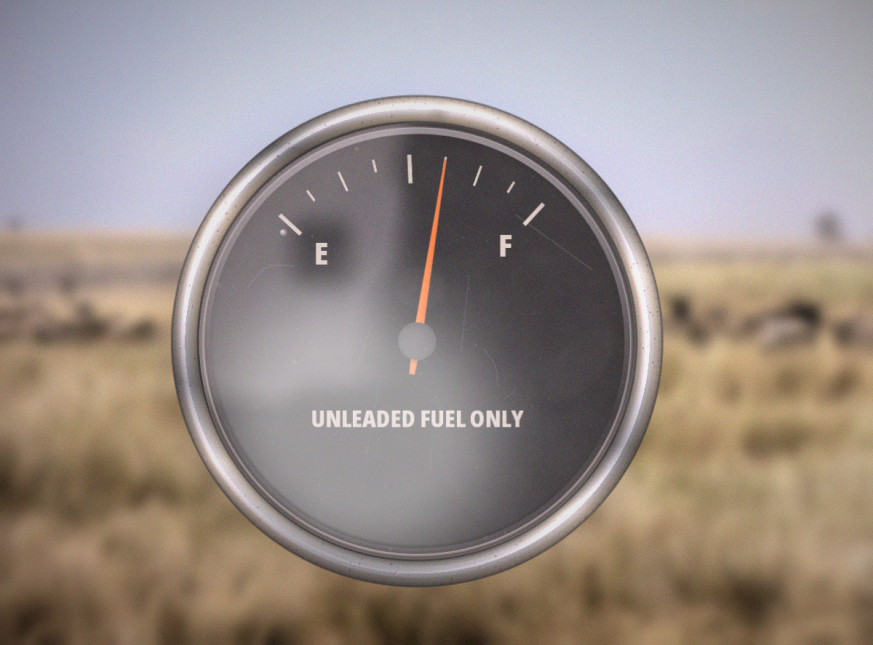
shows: 0.625
